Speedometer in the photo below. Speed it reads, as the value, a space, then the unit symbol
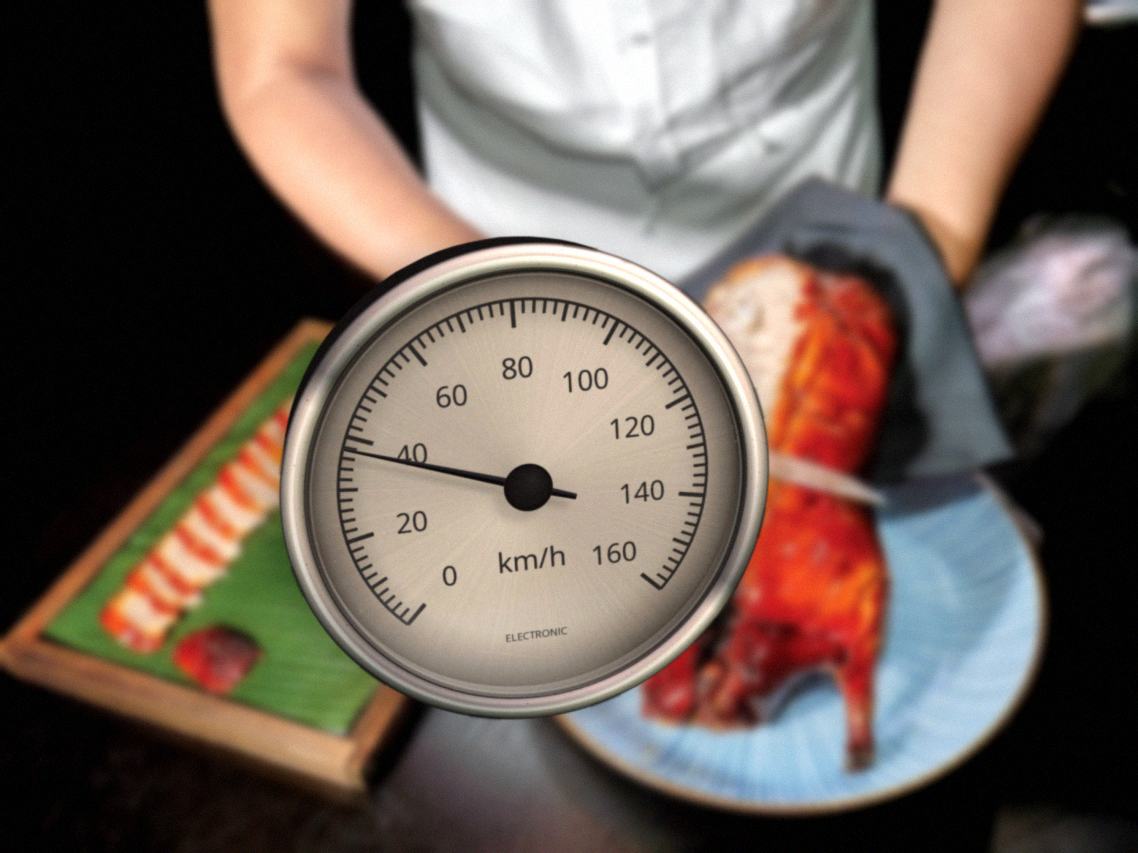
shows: 38 km/h
